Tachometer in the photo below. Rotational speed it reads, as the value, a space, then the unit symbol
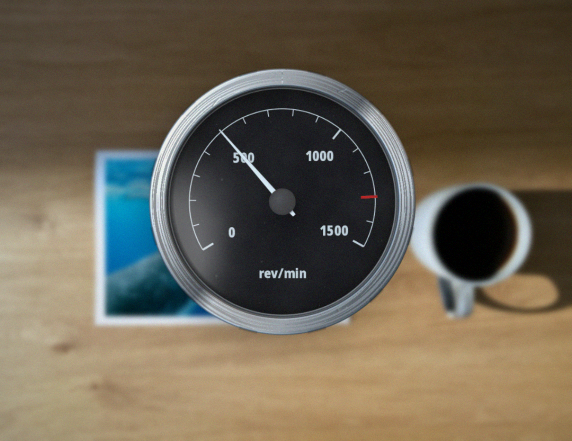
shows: 500 rpm
